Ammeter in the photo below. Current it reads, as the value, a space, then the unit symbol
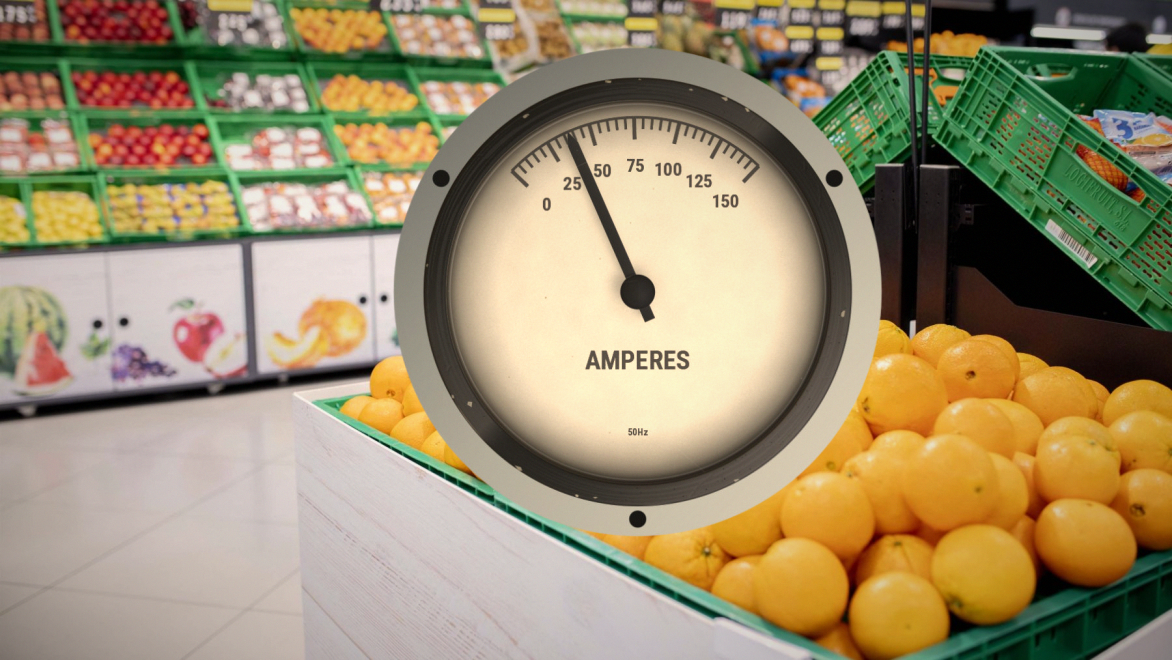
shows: 37.5 A
